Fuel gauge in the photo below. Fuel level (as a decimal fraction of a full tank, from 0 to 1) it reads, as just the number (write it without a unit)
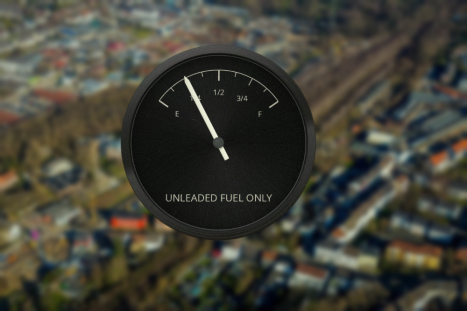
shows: 0.25
